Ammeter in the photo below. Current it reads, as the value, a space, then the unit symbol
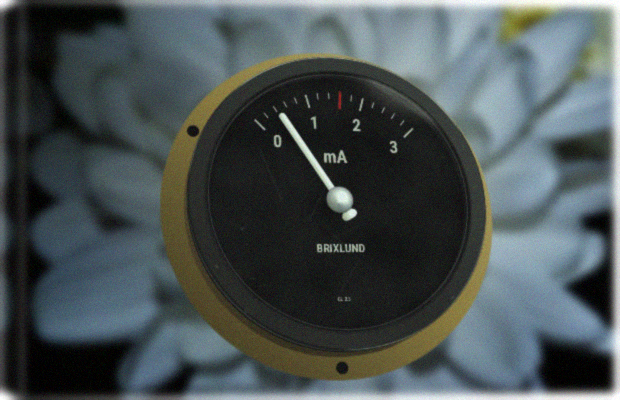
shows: 0.4 mA
